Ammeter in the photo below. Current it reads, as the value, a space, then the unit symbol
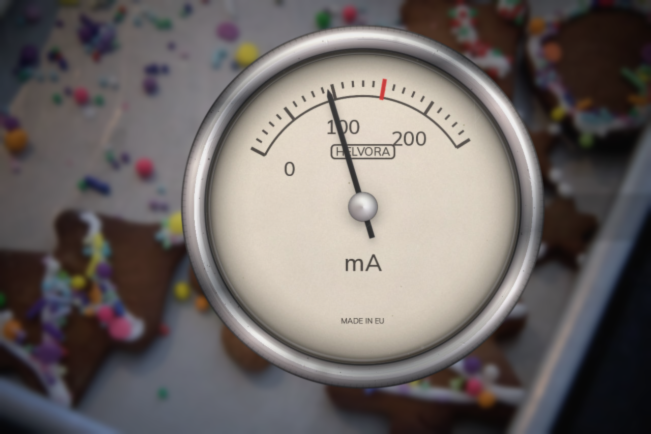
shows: 95 mA
